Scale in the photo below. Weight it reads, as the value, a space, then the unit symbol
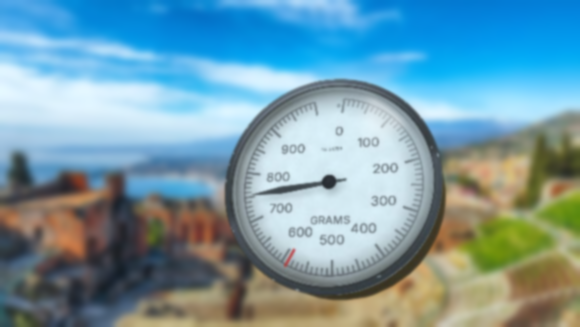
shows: 750 g
